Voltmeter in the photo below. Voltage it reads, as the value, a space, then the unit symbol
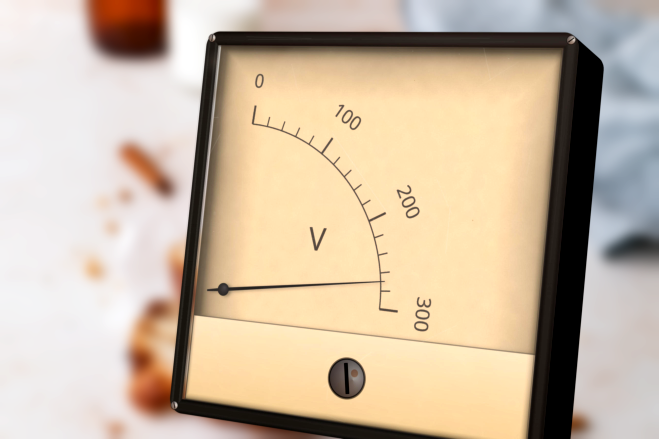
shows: 270 V
